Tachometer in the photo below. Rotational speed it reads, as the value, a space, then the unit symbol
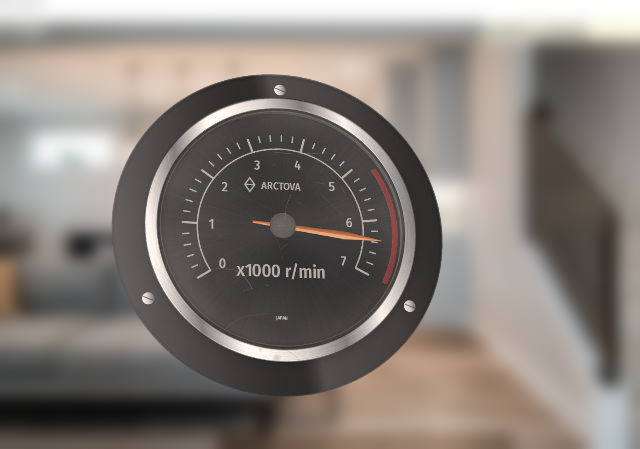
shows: 6400 rpm
